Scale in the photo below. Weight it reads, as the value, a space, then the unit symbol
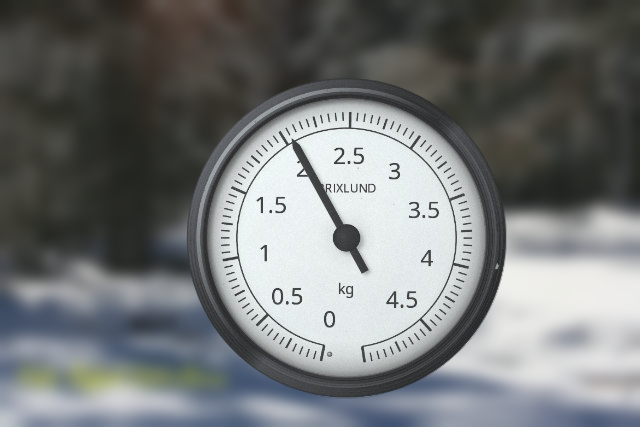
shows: 2.05 kg
